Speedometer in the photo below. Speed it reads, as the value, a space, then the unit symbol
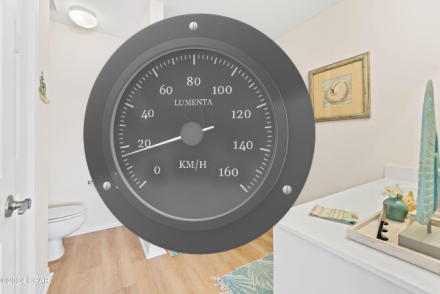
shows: 16 km/h
